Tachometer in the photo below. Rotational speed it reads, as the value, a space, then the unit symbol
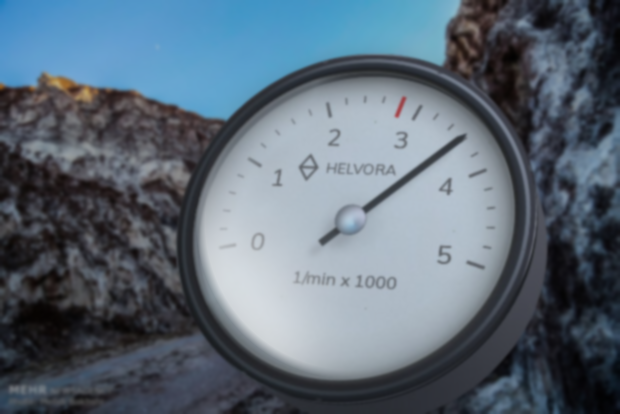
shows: 3600 rpm
